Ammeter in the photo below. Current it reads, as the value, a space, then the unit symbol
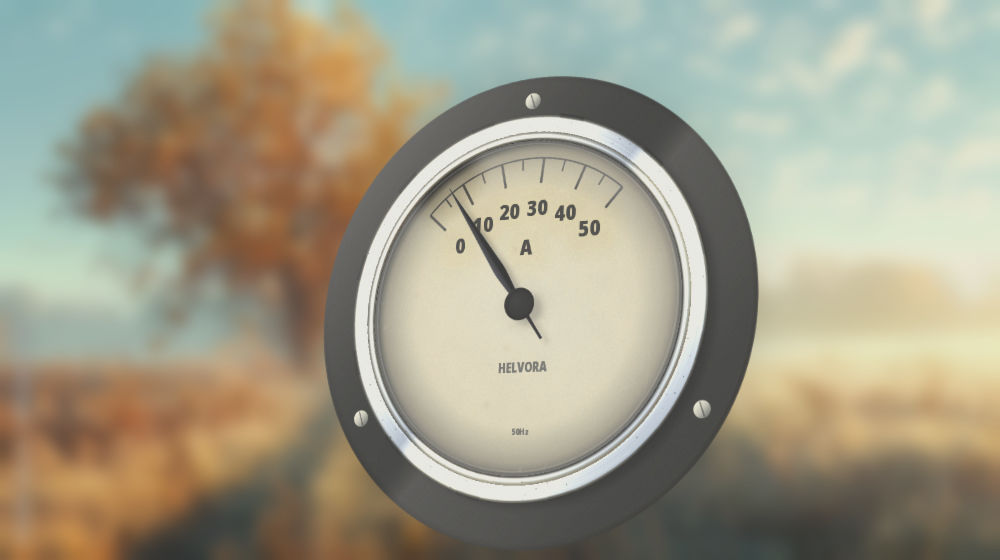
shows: 7.5 A
